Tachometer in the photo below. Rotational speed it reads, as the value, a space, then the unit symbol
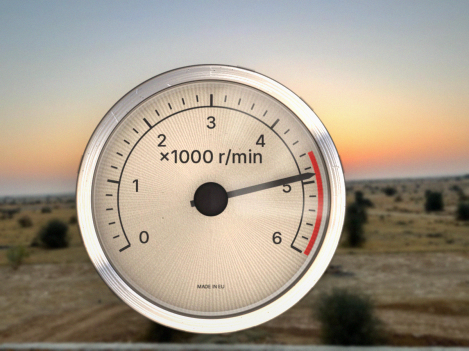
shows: 4900 rpm
